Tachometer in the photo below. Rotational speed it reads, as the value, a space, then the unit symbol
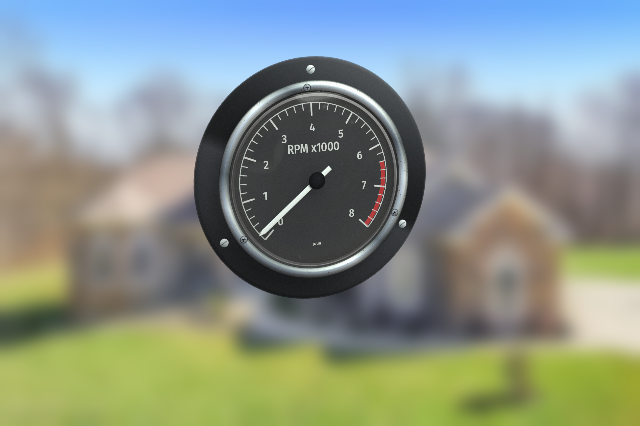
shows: 200 rpm
